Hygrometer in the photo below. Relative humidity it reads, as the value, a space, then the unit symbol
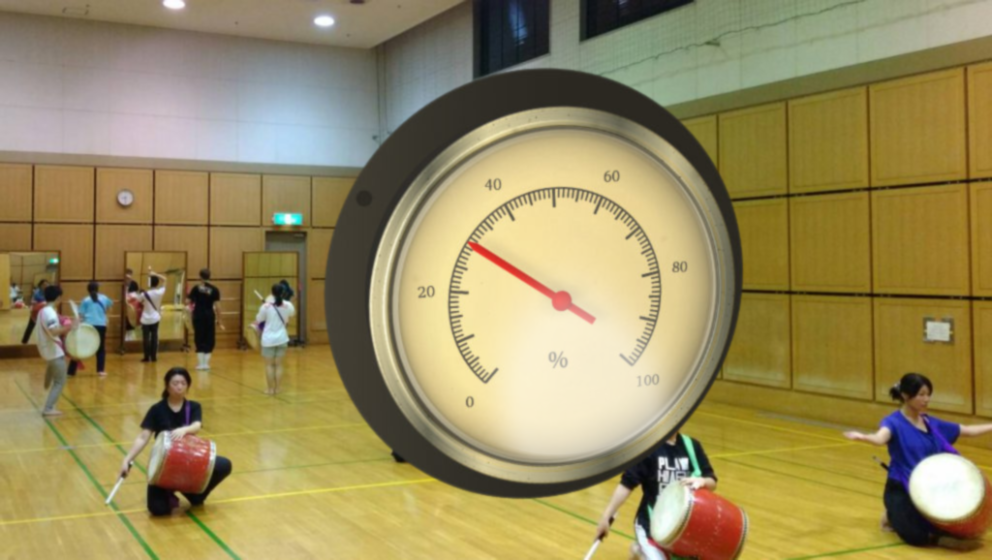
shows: 30 %
